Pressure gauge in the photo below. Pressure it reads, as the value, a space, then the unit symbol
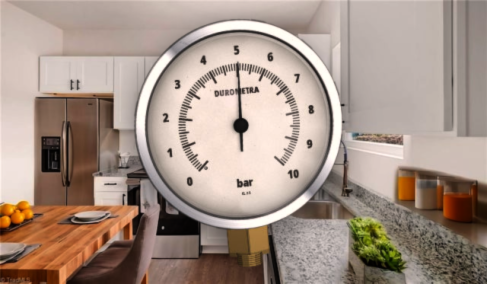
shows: 5 bar
